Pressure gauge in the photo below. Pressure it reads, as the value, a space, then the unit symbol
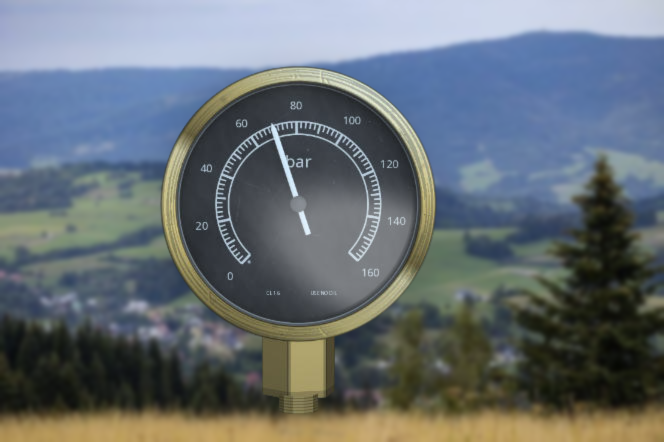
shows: 70 bar
